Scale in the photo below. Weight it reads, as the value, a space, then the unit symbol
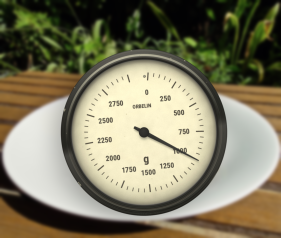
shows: 1000 g
